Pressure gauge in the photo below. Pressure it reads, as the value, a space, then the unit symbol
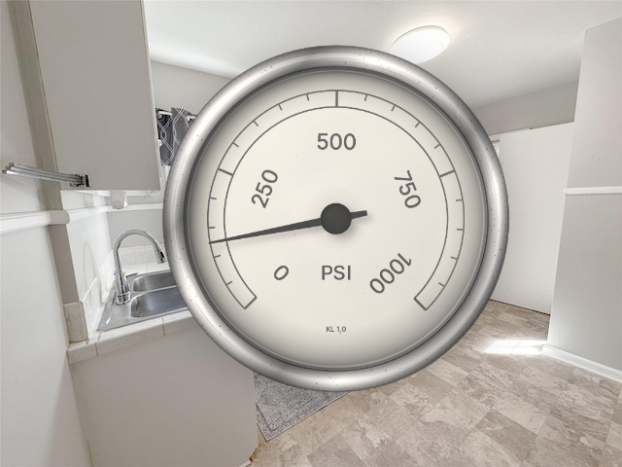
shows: 125 psi
